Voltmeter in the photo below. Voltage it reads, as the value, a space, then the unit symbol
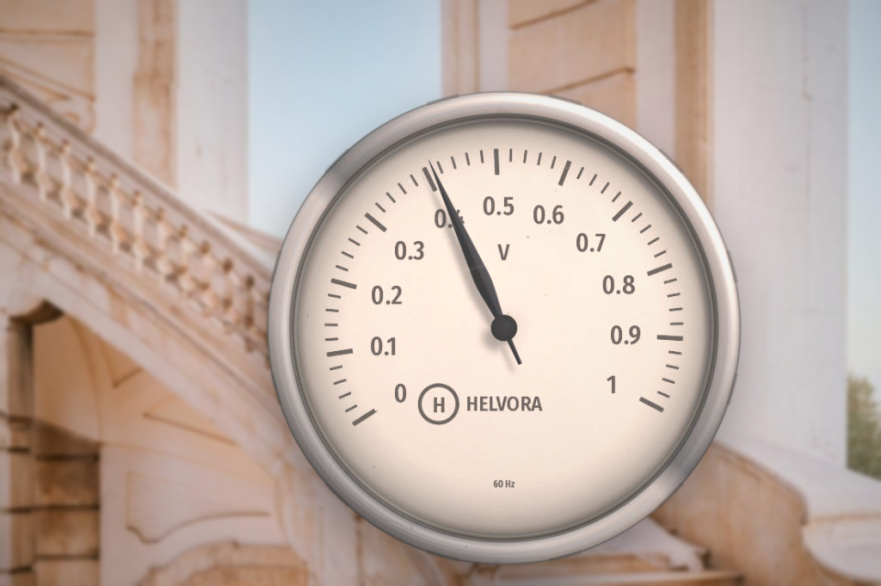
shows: 0.41 V
